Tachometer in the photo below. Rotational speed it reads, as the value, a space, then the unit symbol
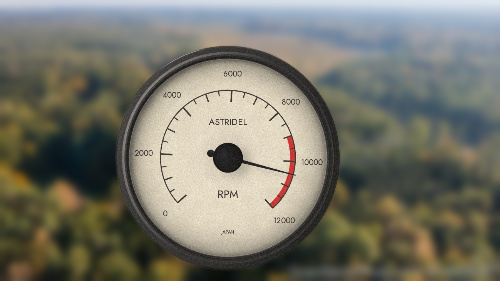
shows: 10500 rpm
